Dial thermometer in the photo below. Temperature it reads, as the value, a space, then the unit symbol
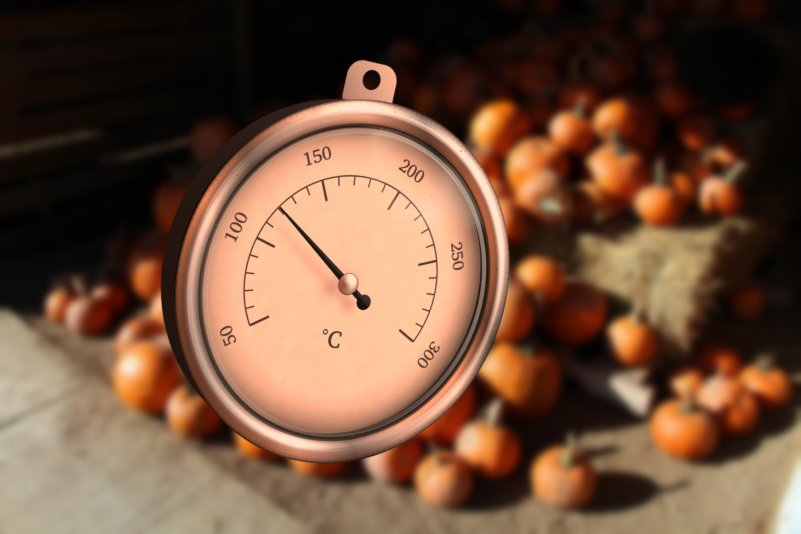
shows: 120 °C
